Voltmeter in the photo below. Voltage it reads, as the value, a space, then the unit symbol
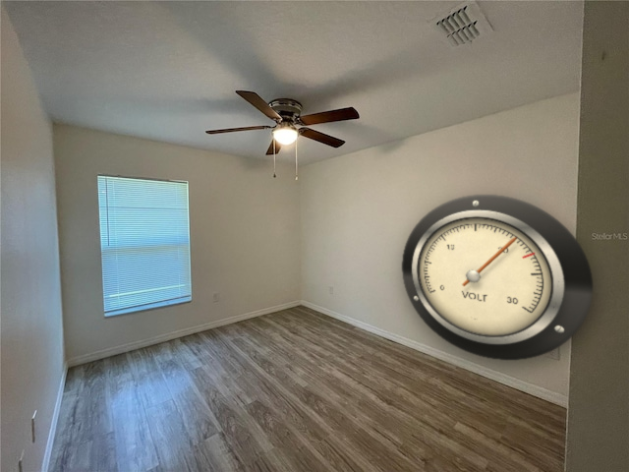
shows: 20 V
